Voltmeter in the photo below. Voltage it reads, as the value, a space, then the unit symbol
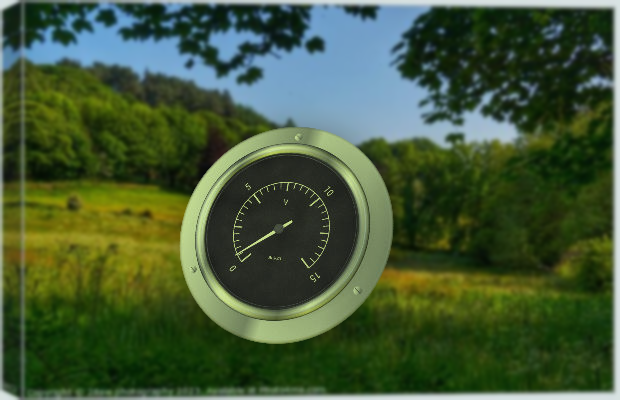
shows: 0.5 V
